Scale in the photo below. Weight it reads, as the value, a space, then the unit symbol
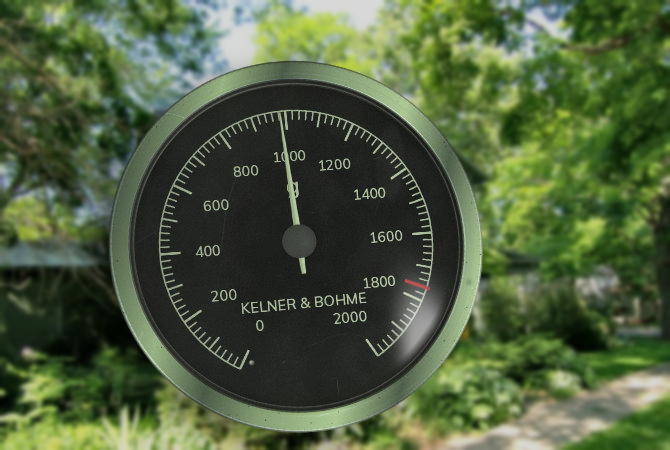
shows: 980 g
